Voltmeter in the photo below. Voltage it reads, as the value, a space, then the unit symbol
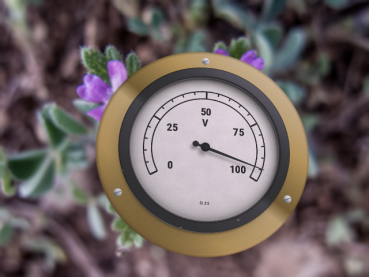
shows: 95 V
